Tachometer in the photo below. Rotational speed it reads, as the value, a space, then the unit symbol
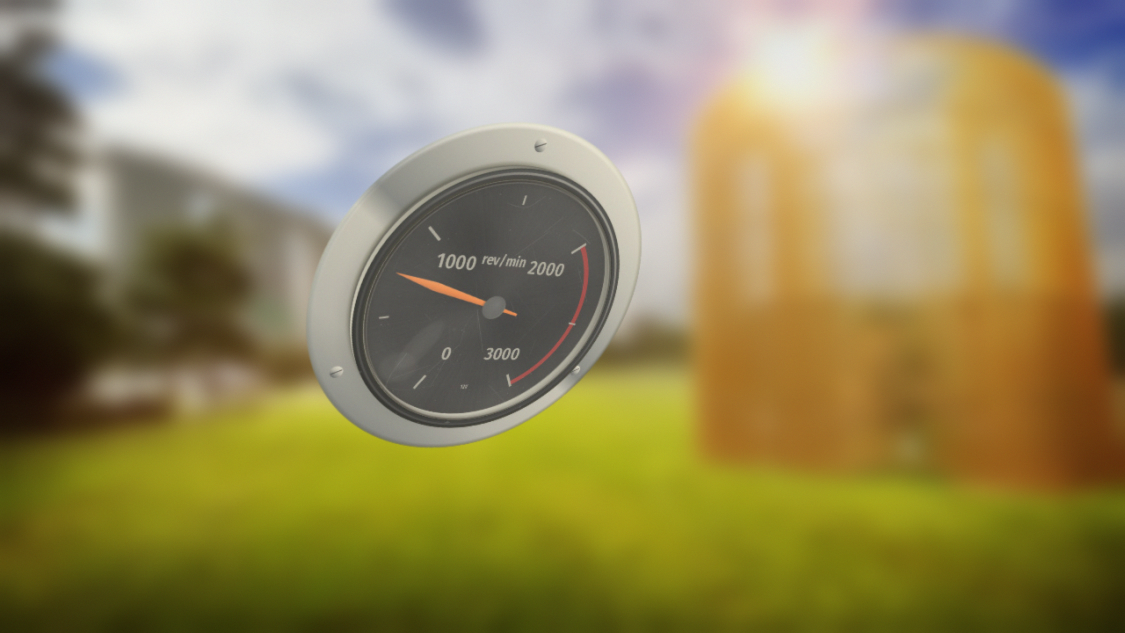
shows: 750 rpm
